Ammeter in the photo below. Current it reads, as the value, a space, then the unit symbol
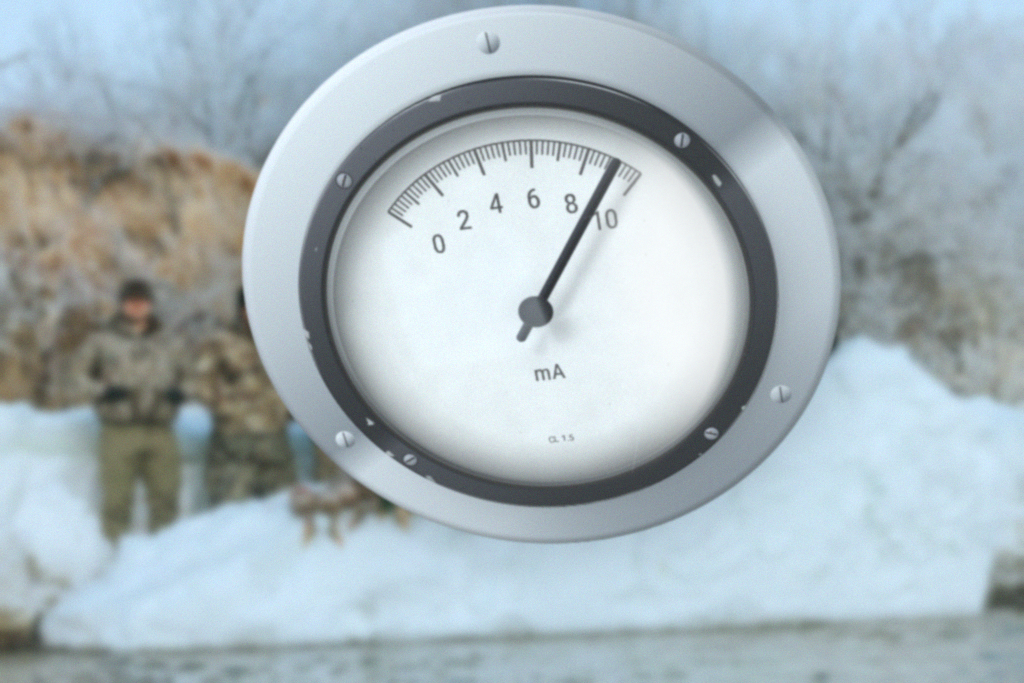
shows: 9 mA
